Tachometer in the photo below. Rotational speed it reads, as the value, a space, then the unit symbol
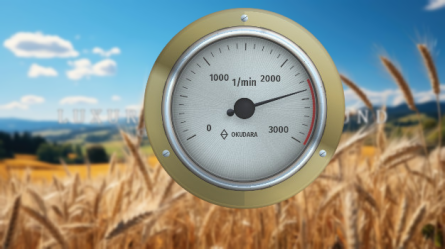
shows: 2400 rpm
